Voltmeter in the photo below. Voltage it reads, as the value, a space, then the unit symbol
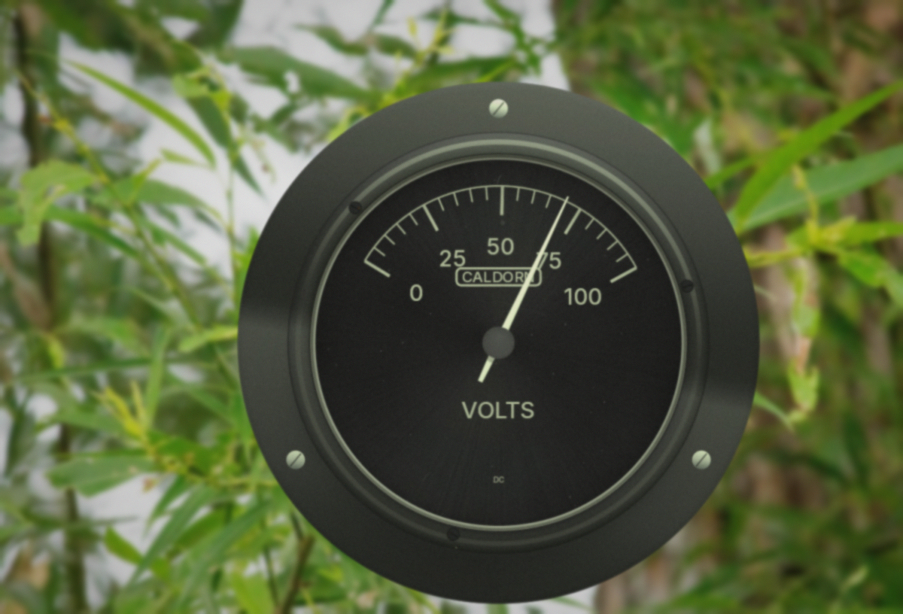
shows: 70 V
